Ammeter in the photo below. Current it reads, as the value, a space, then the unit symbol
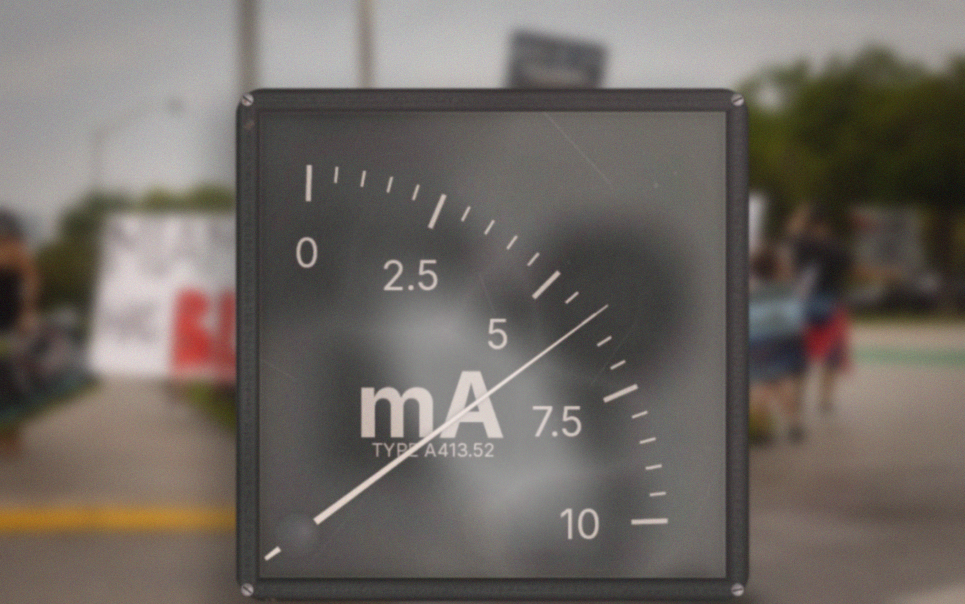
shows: 6 mA
